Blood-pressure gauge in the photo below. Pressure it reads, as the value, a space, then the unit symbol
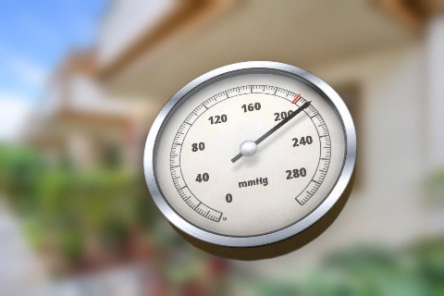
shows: 210 mmHg
